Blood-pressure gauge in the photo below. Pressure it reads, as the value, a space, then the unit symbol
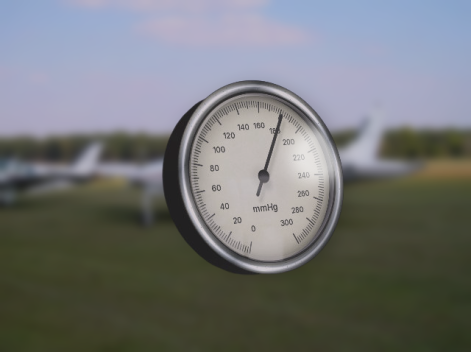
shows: 180 mmHg
